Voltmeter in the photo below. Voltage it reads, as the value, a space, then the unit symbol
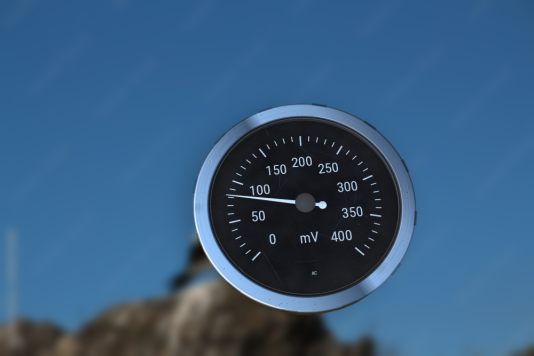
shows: 80 mV
